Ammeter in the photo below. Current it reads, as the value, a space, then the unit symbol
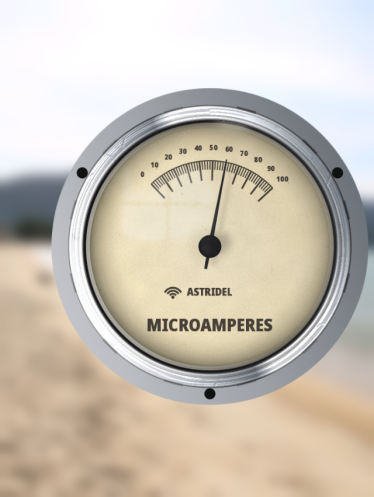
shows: 60 µA
